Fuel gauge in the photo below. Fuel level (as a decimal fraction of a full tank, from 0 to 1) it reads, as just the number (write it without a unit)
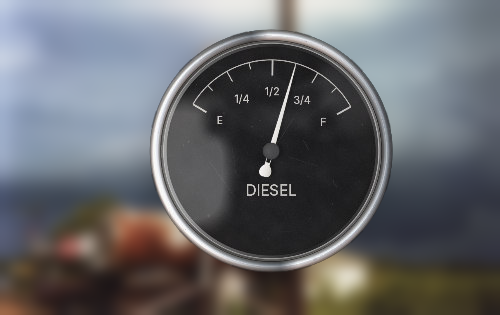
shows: 0.625
